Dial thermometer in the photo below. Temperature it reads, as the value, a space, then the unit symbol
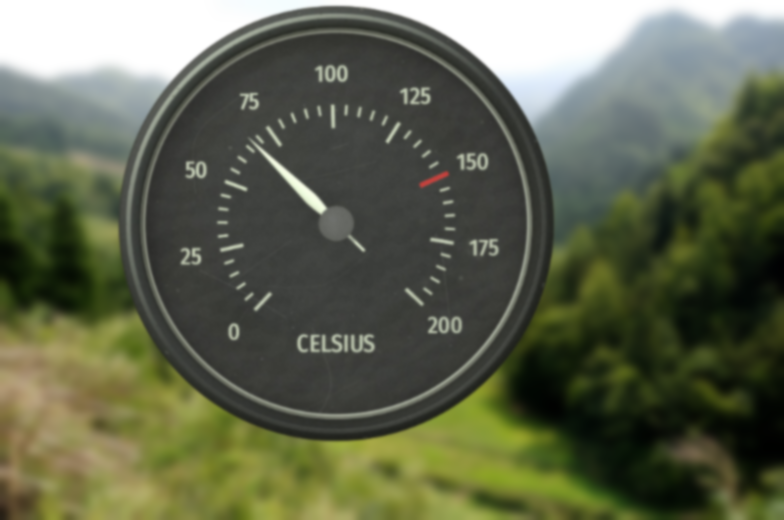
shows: 67.5 °C
